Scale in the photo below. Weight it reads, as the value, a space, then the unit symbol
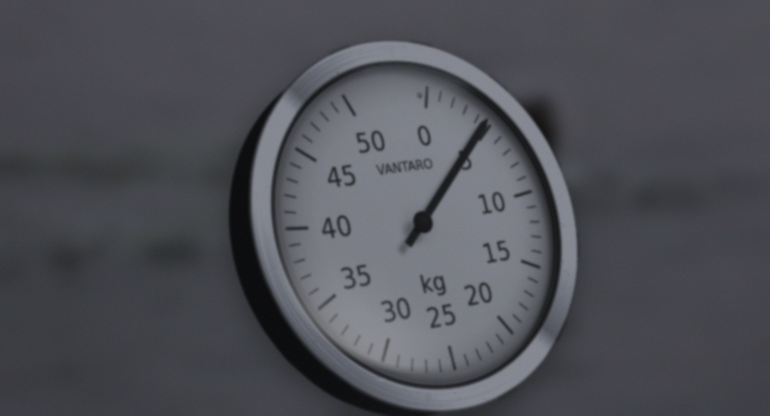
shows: 4.5 kg
